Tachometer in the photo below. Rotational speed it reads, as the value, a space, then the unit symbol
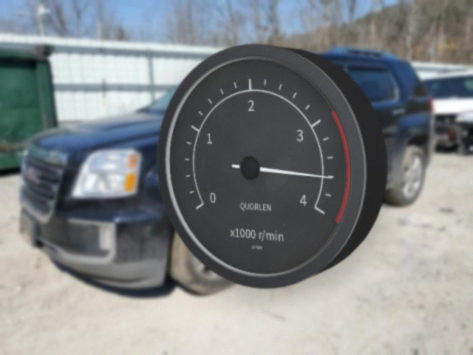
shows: 3600 rpm
